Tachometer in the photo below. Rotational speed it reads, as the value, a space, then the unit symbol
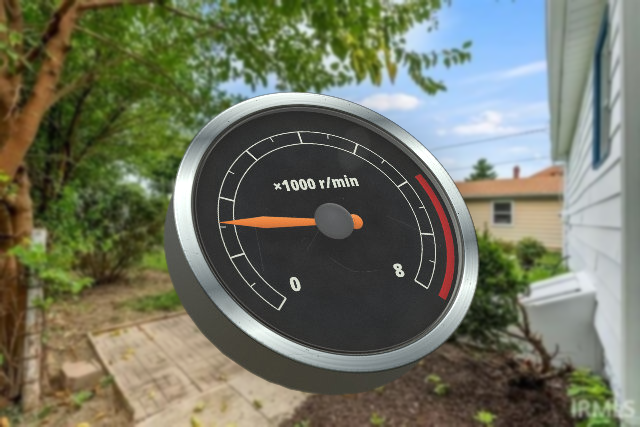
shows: 1500 rpm
